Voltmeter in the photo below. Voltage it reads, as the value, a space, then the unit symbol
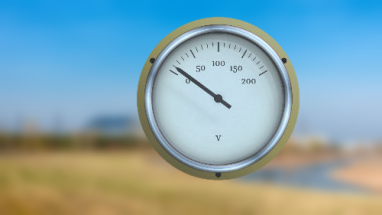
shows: 10 V
